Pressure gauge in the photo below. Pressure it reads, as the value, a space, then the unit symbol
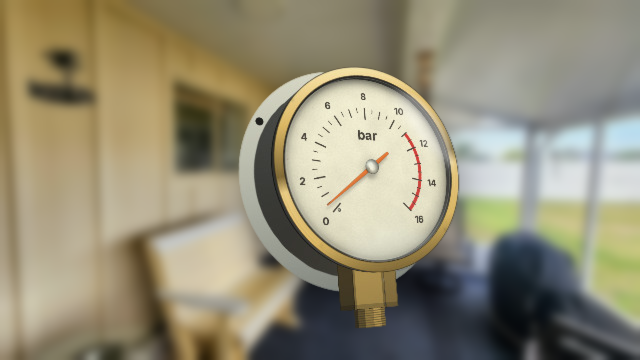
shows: 0.5 bar
